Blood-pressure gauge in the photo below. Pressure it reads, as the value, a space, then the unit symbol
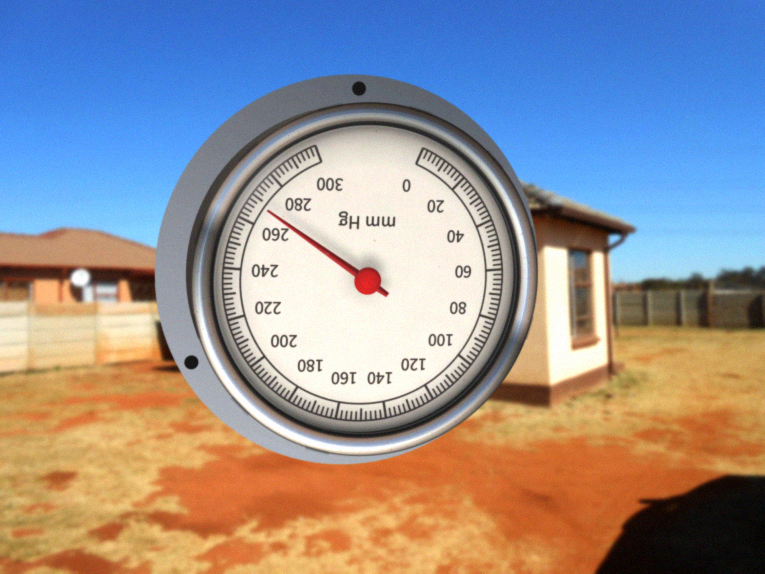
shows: 268 mmHg
